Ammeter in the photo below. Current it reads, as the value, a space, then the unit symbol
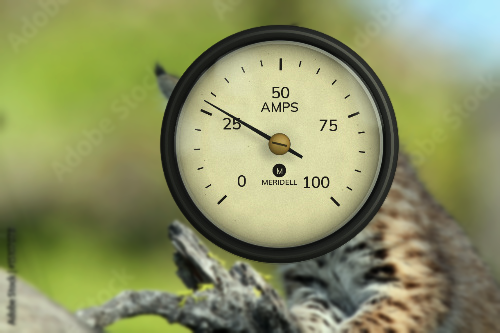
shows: 27.5 A
